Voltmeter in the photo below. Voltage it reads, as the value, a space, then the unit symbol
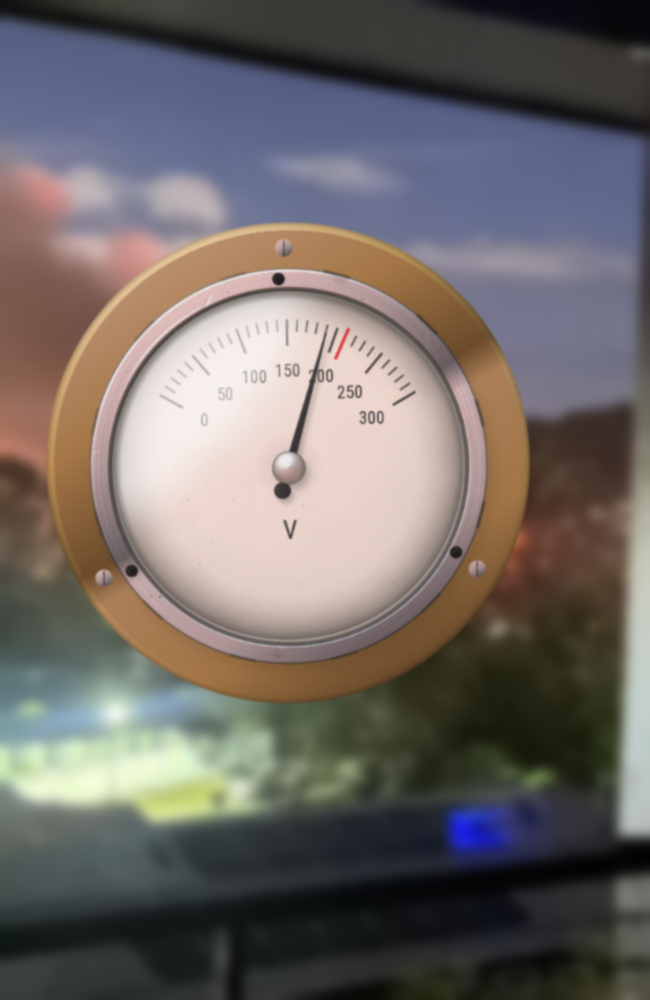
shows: 190 V
